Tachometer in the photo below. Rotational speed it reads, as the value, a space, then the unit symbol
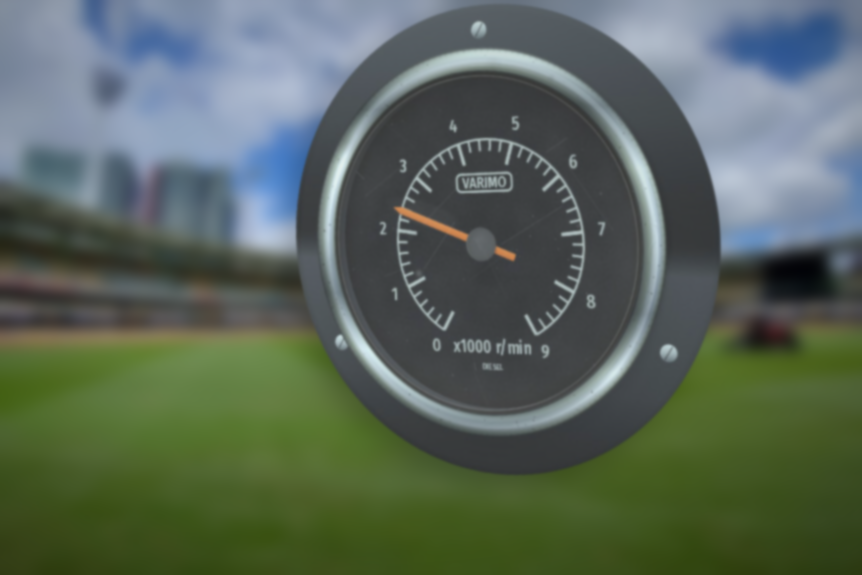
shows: 2400 rpm
